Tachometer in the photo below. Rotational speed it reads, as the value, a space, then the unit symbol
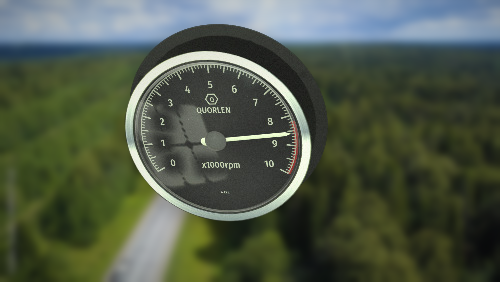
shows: 8500 rpm
